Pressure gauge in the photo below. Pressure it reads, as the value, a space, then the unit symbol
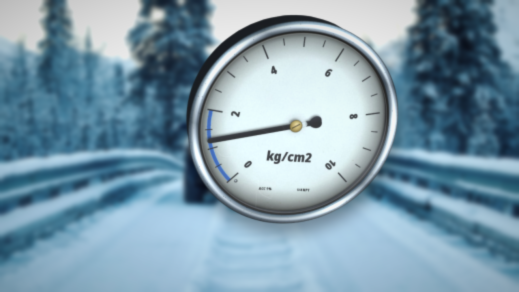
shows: 1.25 kg/cm²
